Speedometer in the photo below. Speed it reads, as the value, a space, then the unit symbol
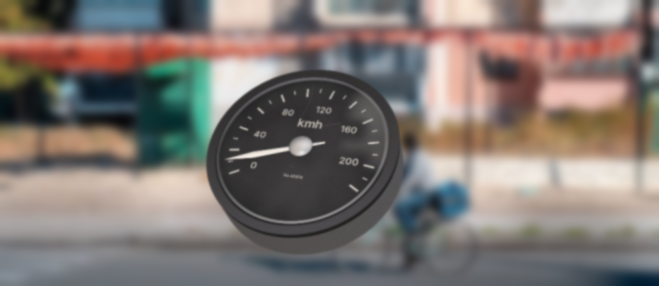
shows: 10 km/h
